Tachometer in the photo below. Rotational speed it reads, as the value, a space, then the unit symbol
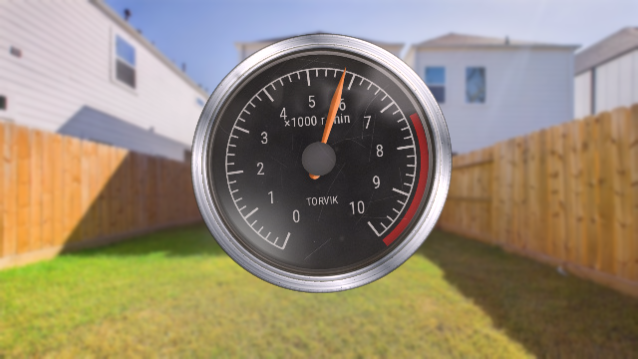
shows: 5800 rpm
